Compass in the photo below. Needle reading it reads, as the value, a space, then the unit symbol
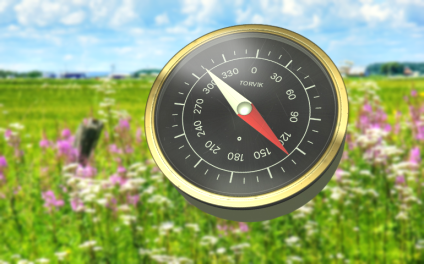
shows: 130 °
